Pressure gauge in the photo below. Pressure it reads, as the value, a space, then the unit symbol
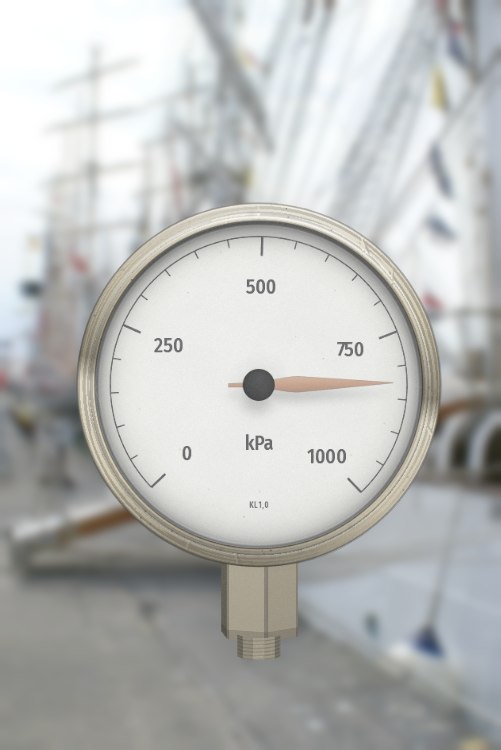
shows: 825 kPa
